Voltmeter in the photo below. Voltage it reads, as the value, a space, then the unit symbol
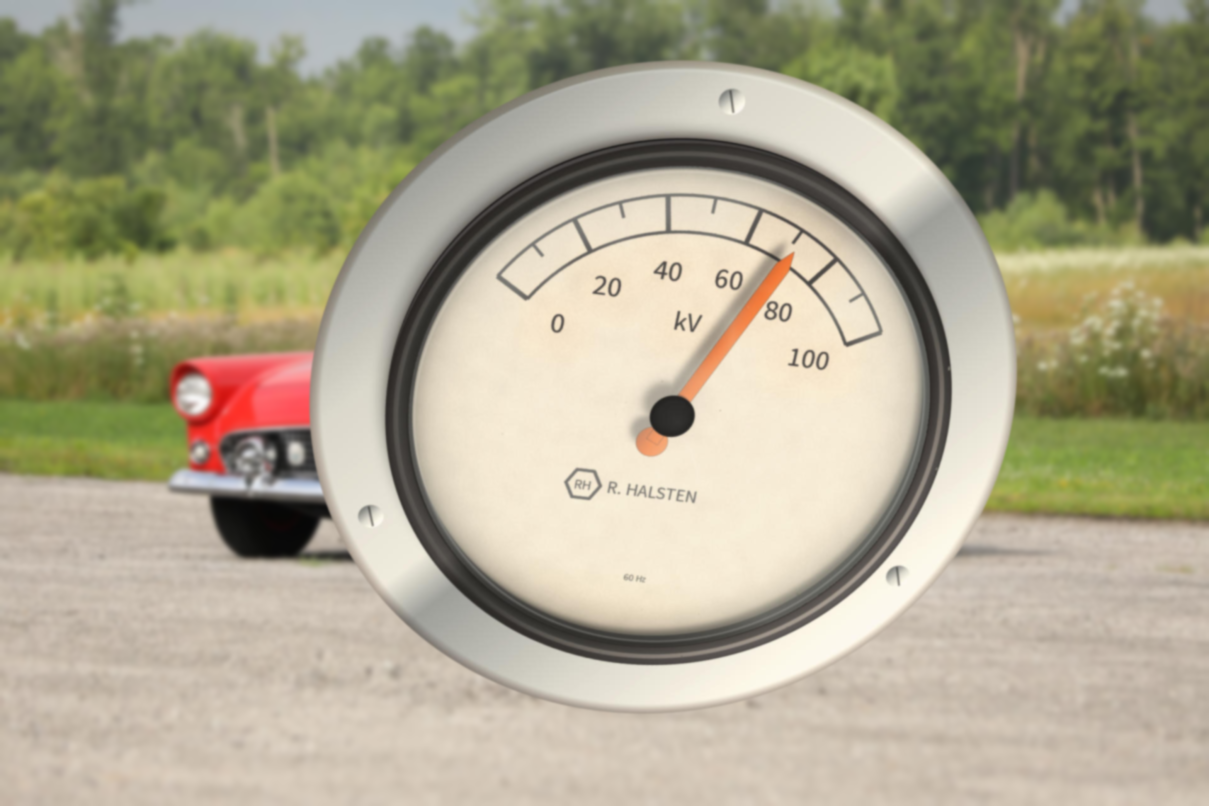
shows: 70 kV
